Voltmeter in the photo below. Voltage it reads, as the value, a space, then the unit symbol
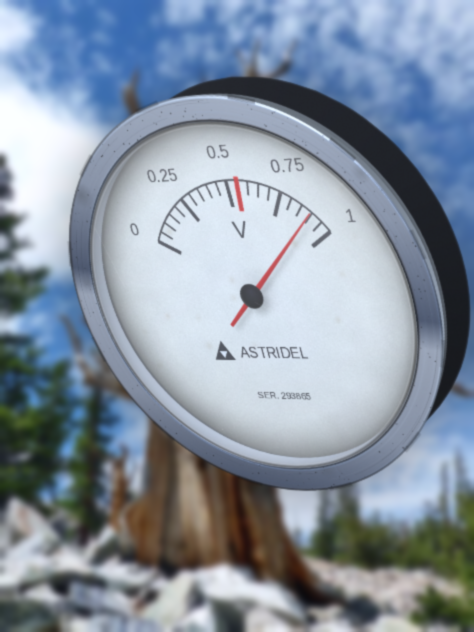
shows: 0.9 V
